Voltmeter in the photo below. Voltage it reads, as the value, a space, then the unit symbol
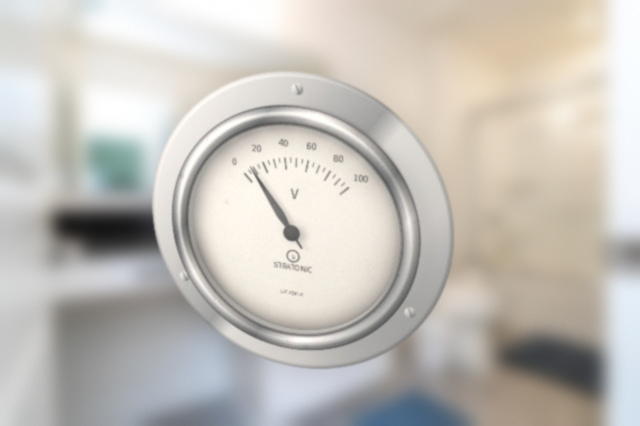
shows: 10 V
